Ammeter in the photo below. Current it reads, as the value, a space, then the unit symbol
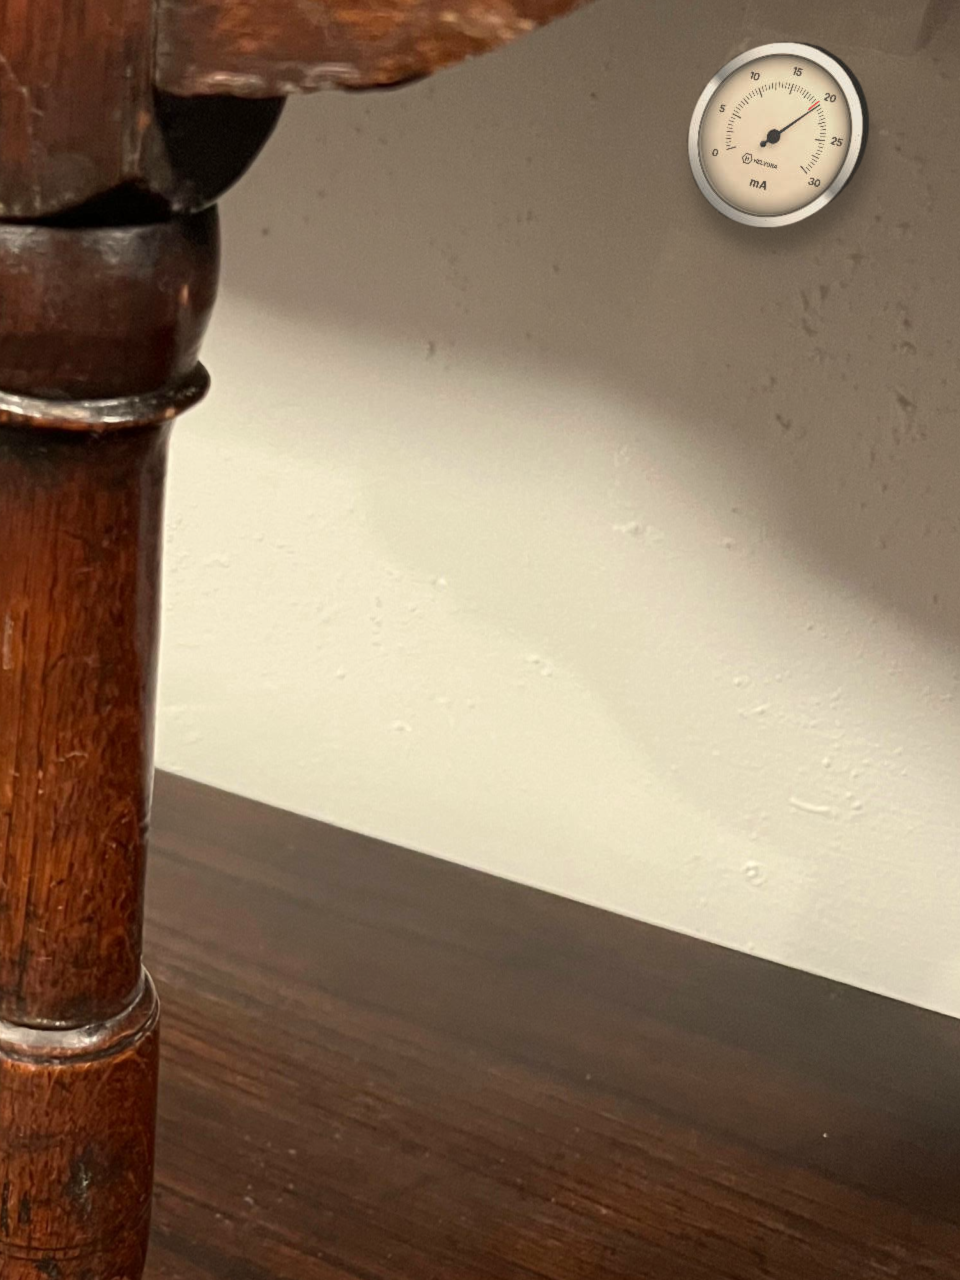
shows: 20 mA
